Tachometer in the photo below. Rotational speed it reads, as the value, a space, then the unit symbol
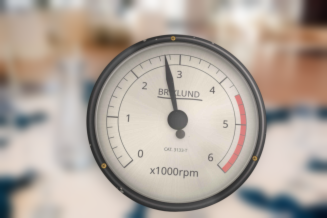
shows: 2700 rpm
